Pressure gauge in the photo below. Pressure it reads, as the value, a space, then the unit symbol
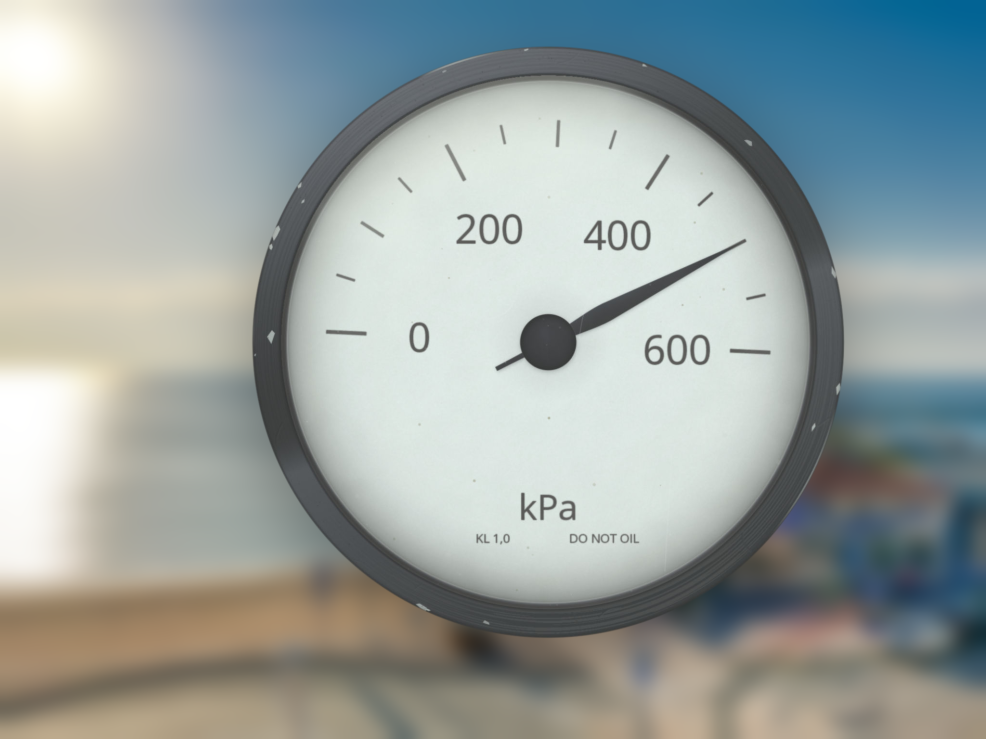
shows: 500 kPa
